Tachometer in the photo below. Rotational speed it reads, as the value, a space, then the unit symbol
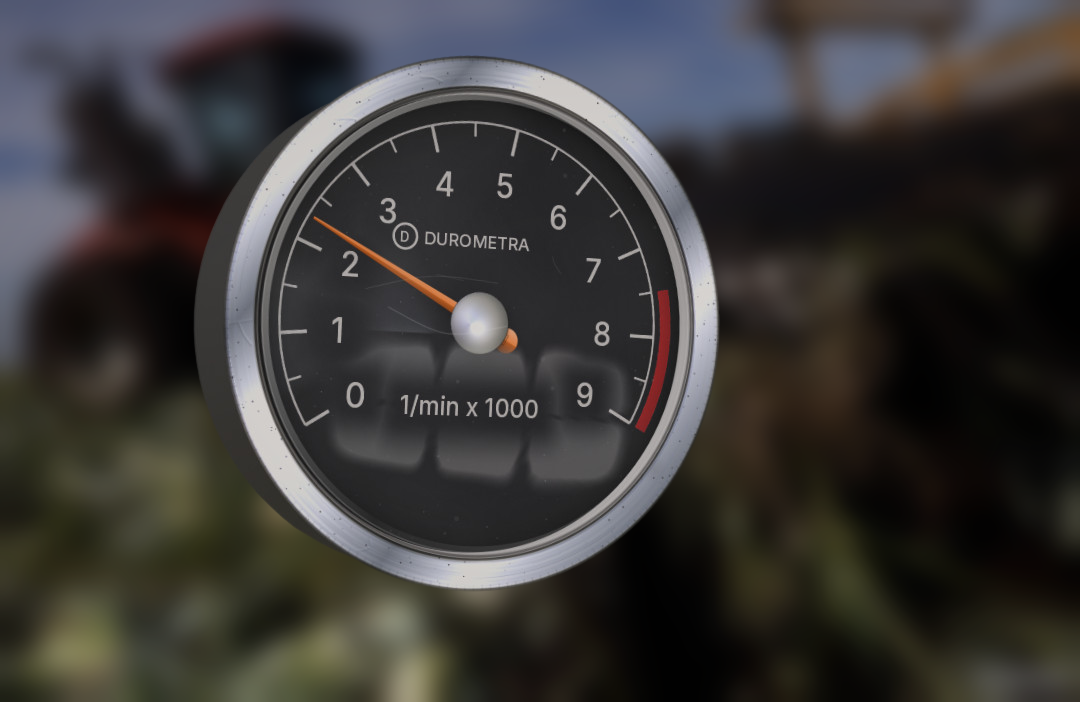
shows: 2250 rpm
